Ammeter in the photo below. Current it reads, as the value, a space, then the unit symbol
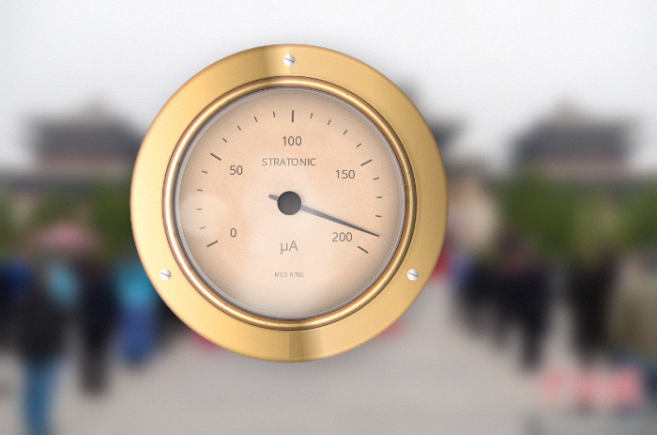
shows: 190 µA
